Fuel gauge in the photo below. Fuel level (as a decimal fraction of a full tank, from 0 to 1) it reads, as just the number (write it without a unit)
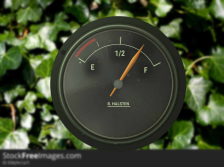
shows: 0.75
